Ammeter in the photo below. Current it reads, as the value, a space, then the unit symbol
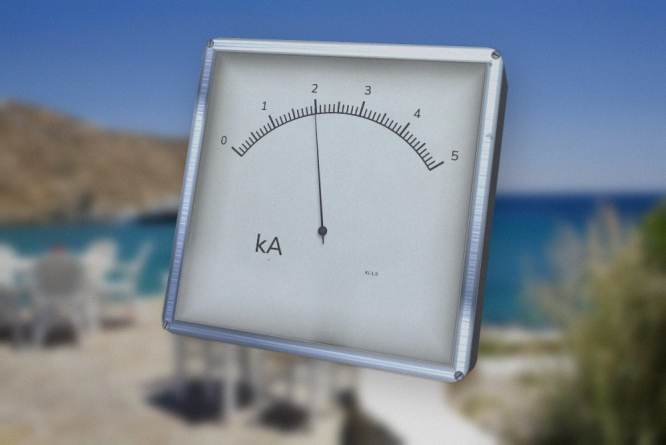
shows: 2 kA
